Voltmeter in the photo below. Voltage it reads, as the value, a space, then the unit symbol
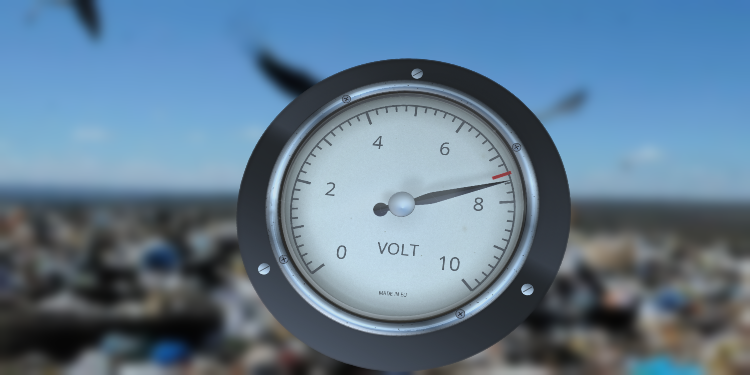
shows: 7.6 V
